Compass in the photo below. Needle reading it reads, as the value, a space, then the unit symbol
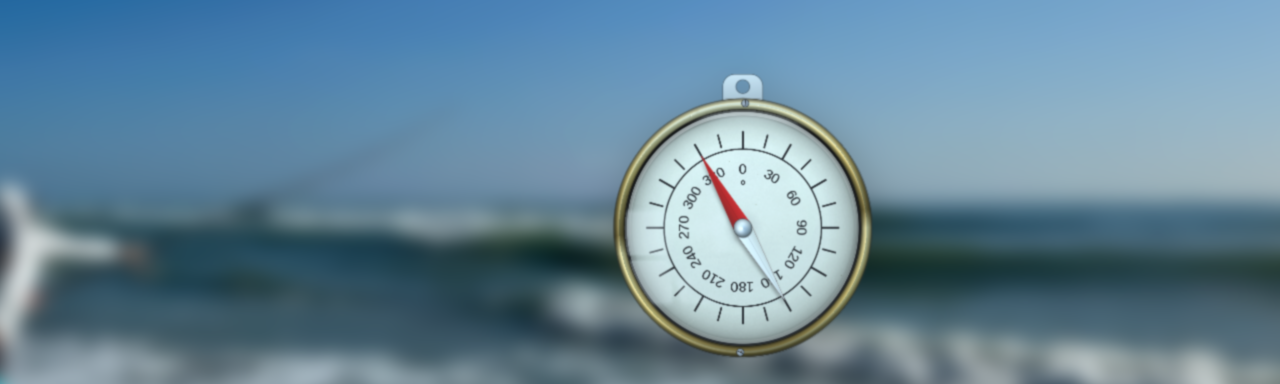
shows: 330 °
